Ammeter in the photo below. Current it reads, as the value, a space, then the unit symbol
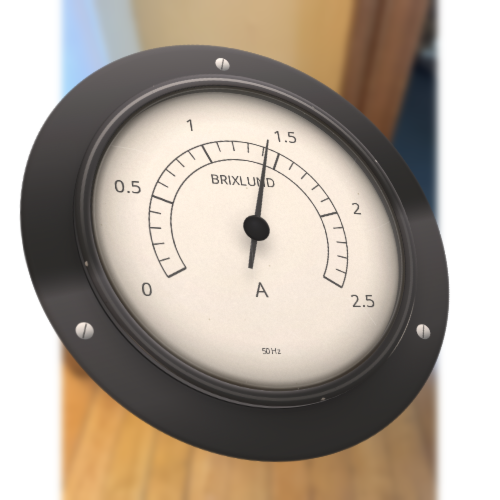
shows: 1.4 A
